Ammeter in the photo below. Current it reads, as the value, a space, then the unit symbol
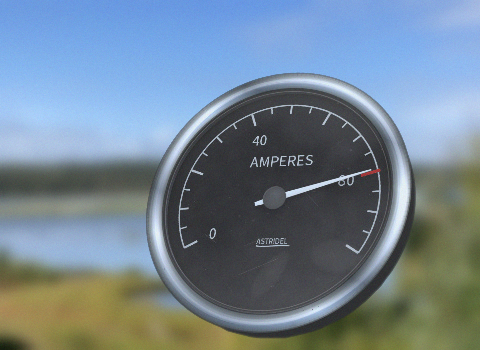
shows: 80 A
